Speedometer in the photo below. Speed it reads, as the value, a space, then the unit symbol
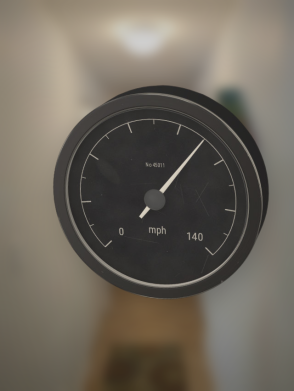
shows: 90 mph
